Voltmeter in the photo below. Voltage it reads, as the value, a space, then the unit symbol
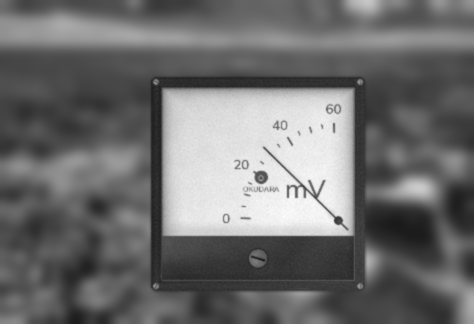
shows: 30 mV
